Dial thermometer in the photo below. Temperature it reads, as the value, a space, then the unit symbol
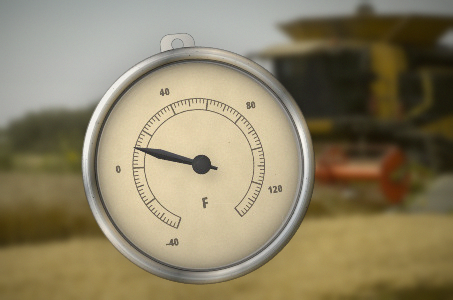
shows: 10 °F
